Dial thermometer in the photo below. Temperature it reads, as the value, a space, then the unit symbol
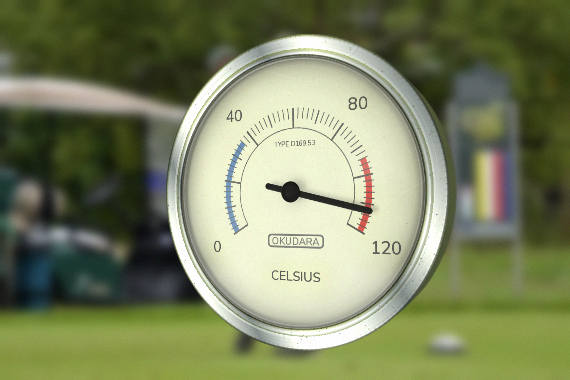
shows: 112 °C
